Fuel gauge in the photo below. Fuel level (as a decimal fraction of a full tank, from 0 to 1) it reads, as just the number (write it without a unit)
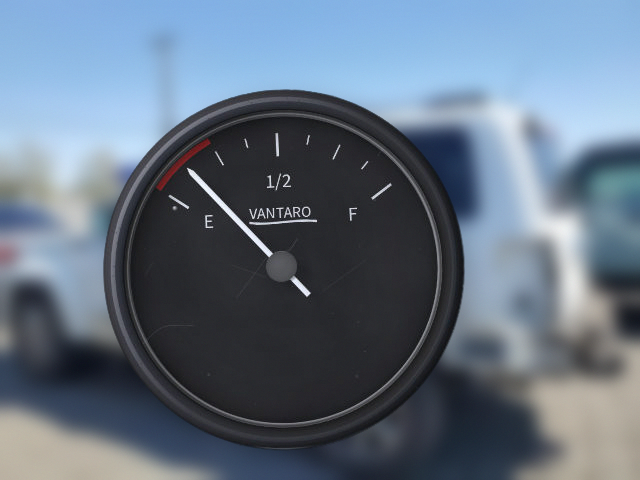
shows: 0.125
